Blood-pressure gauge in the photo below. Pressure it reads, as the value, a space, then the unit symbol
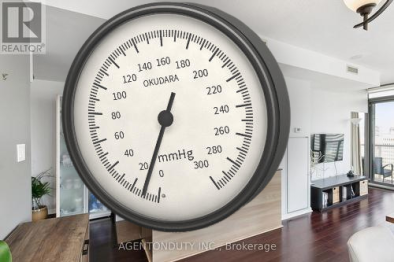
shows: 10 mmHg
